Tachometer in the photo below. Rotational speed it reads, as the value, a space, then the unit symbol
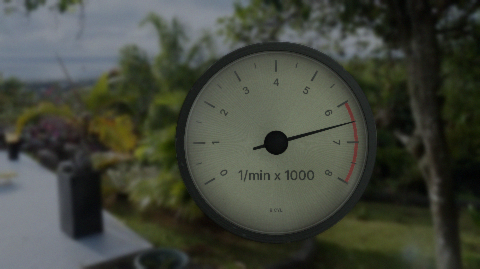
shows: 6500 rpm
